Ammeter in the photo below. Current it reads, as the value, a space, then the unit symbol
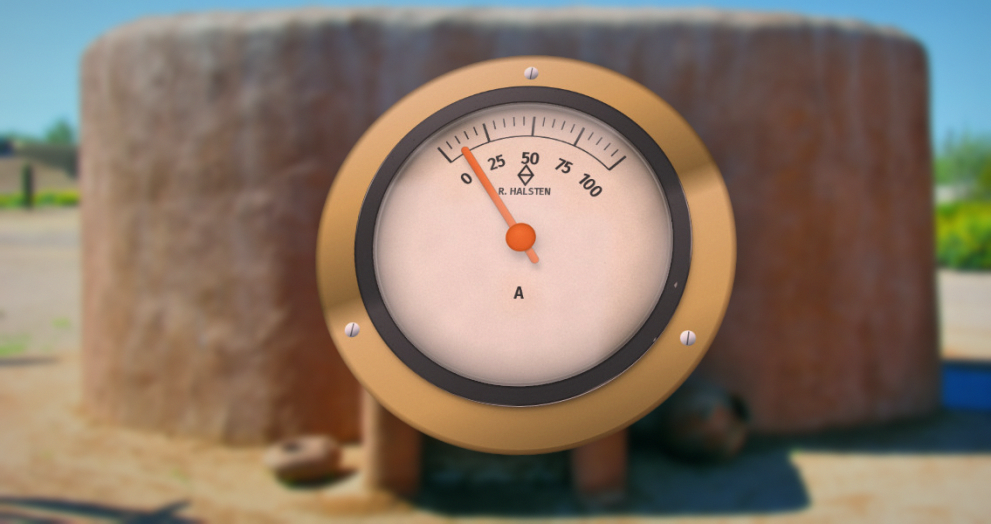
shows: 10 A
